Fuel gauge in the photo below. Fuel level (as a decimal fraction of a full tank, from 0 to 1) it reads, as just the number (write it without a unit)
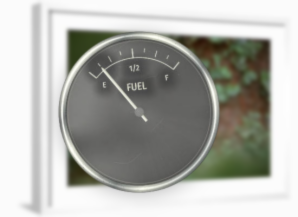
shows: 0.125
